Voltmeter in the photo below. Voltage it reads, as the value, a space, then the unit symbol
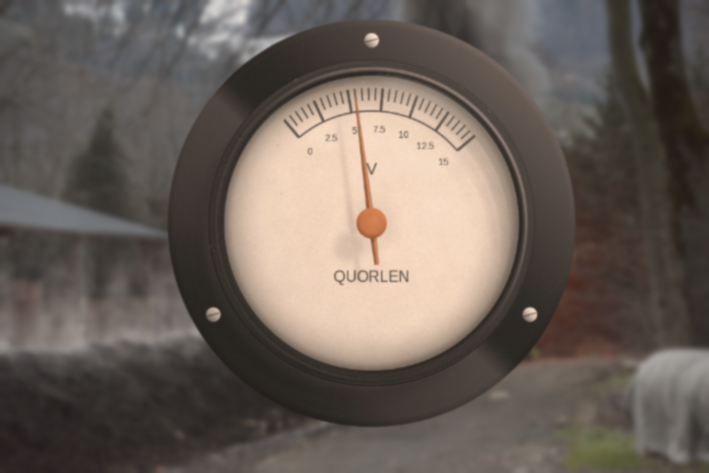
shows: 5.5 V
